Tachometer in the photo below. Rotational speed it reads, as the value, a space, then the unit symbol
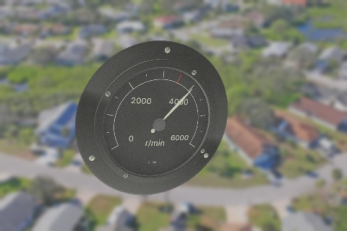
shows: 4000 rpm
